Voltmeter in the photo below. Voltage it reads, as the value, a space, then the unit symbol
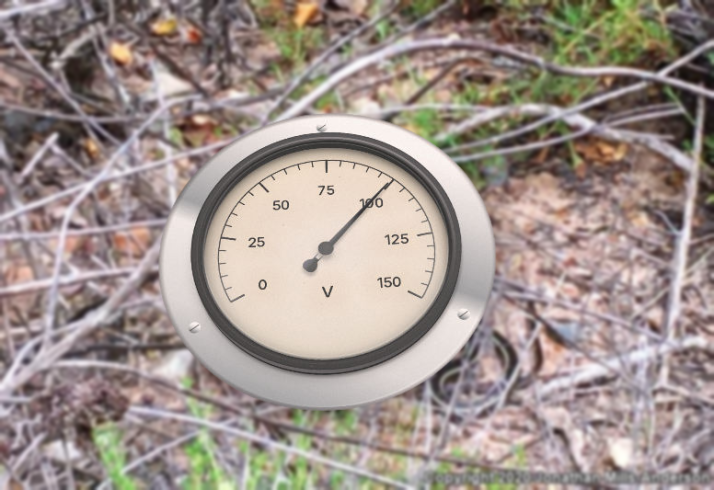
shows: 100 V
